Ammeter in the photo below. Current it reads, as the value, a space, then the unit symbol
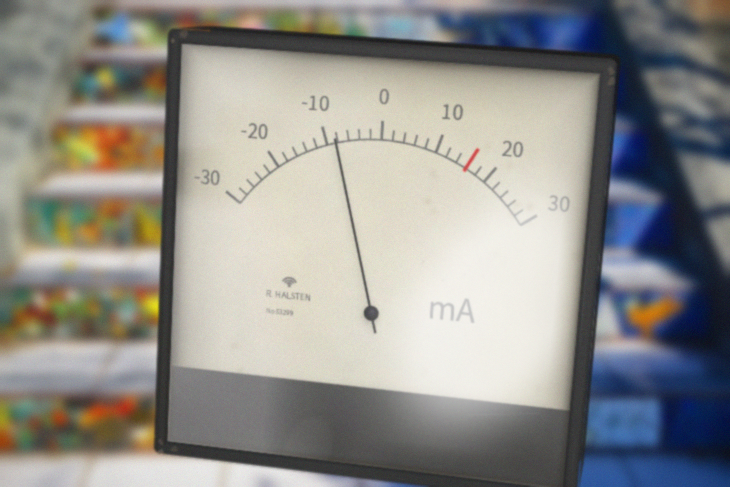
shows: -8 mA
